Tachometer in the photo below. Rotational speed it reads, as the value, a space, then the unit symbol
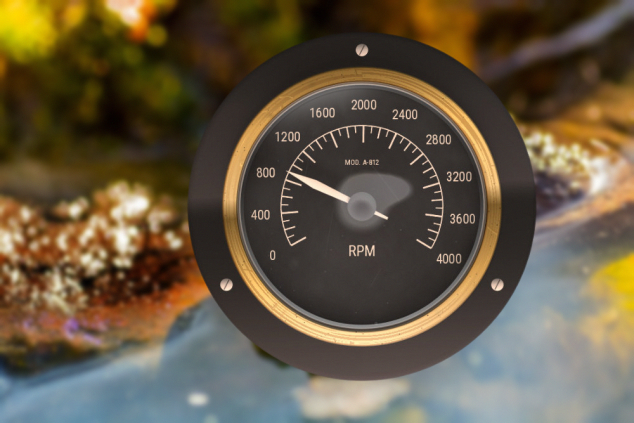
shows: 900 rpm
